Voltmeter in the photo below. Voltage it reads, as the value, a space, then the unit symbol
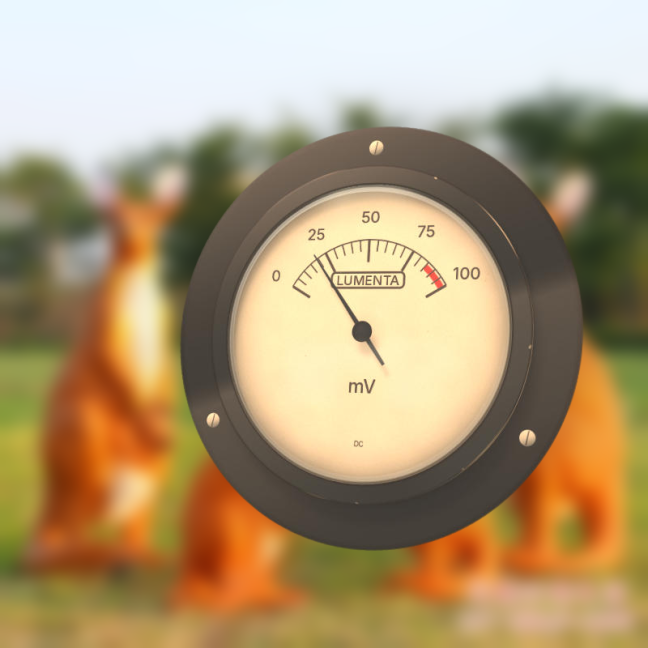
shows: 20 mV
